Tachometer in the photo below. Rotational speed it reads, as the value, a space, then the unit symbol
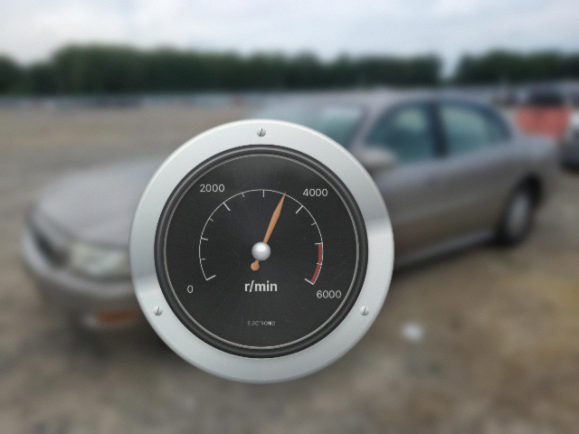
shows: 3500 rpm
